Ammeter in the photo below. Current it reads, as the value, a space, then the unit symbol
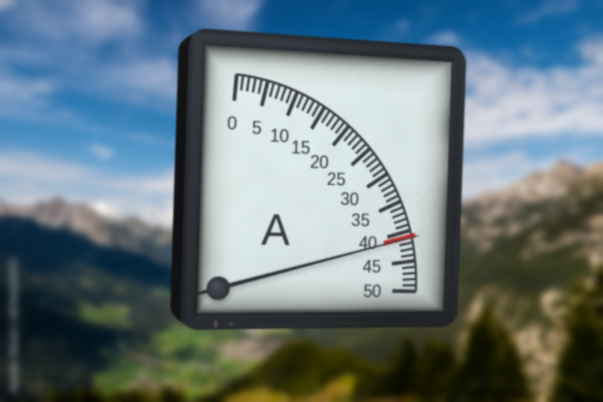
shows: 41 A
